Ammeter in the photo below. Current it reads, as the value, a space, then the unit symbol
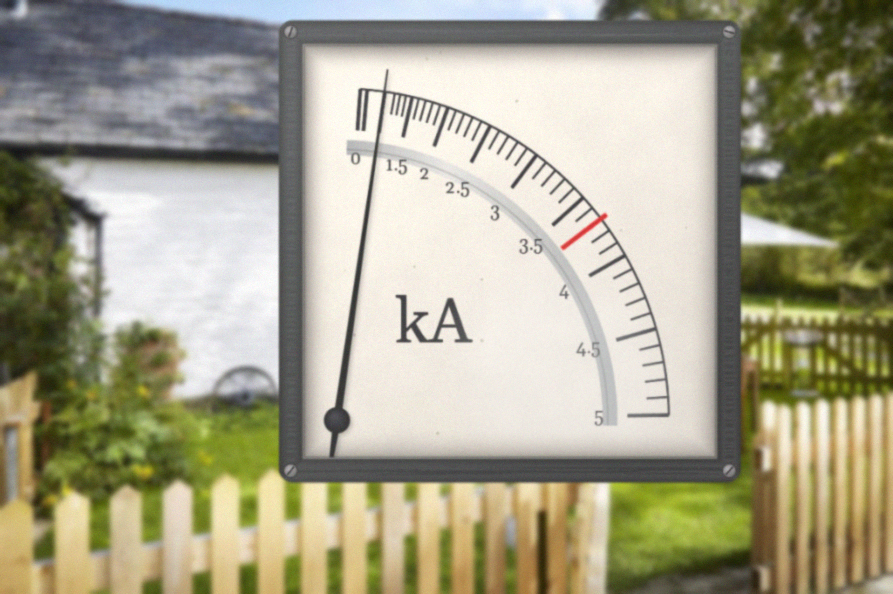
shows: 1 kA
